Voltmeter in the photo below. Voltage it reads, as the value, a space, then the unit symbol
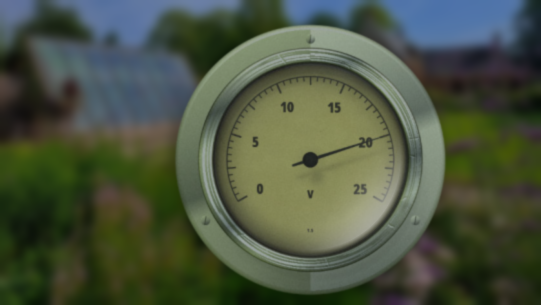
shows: 20 V
